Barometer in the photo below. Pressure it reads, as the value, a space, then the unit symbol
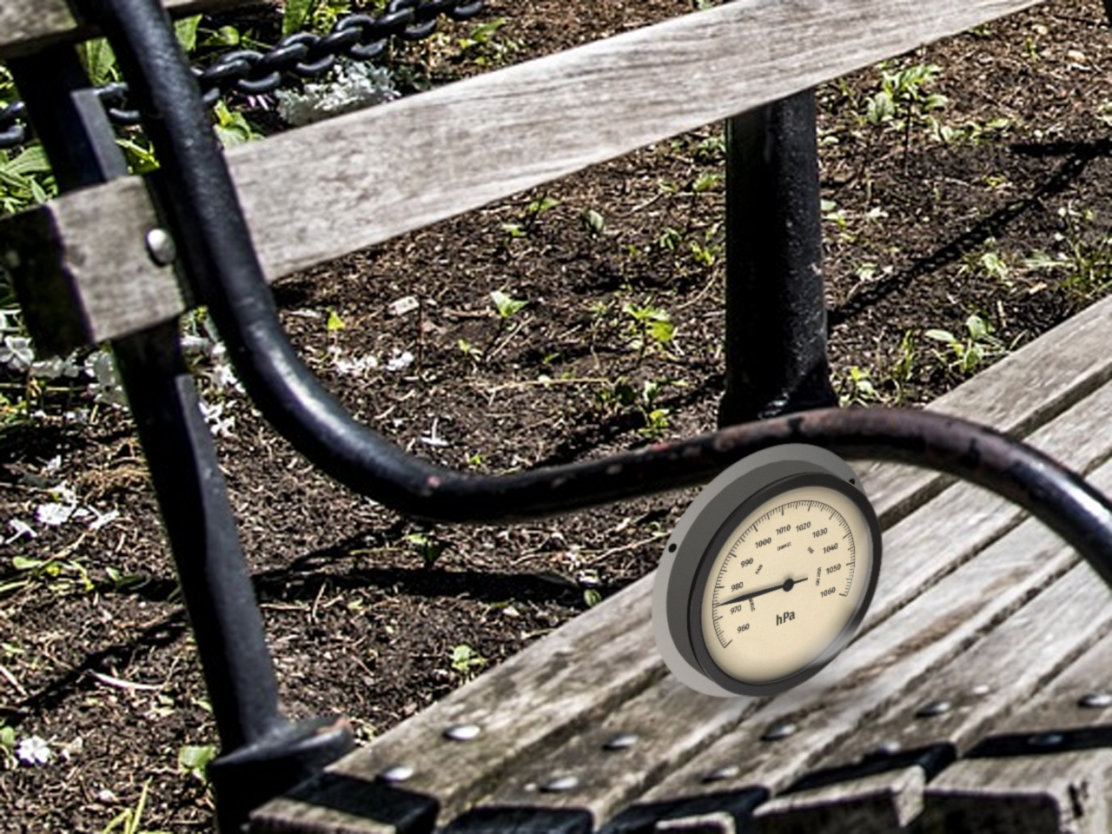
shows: 975 hPa
